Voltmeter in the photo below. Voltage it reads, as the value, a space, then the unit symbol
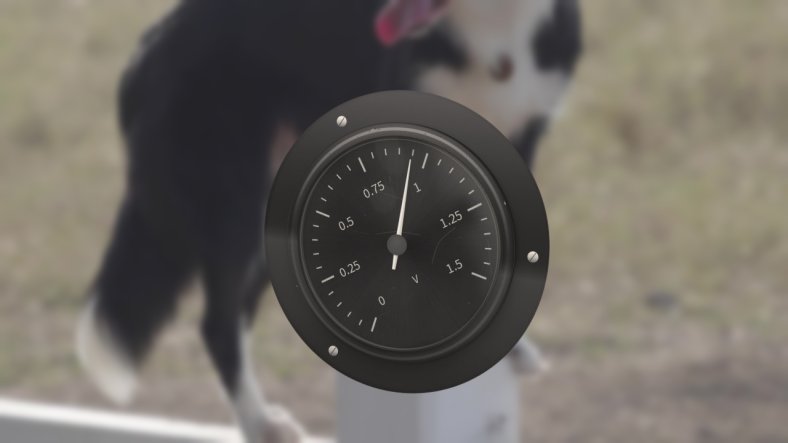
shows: 0.95 V
